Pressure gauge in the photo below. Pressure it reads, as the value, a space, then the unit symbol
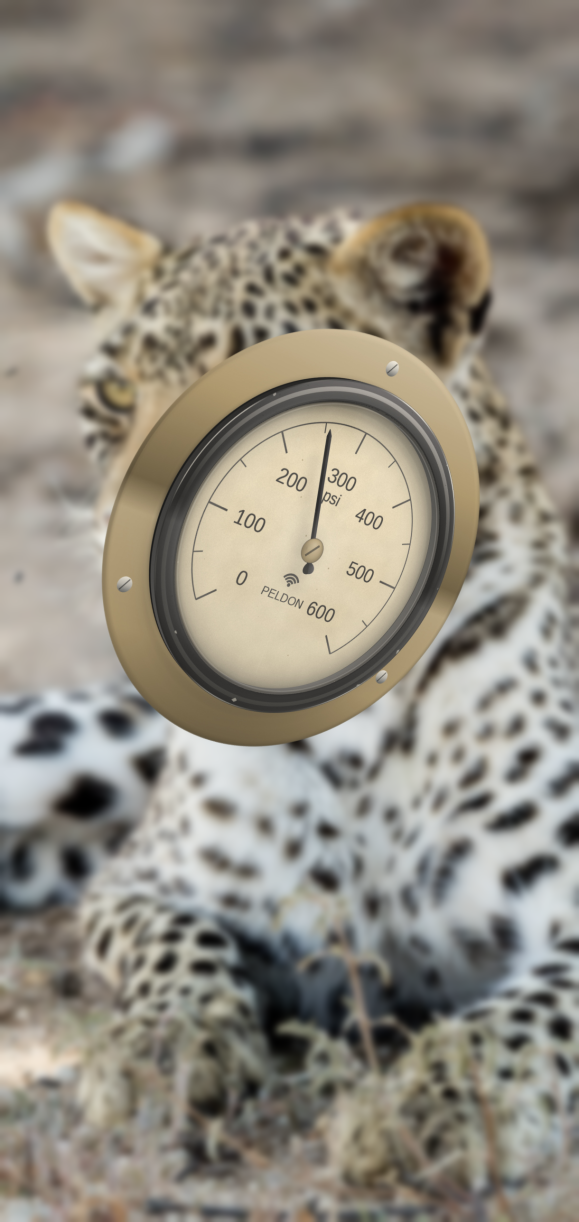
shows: 250 psi
